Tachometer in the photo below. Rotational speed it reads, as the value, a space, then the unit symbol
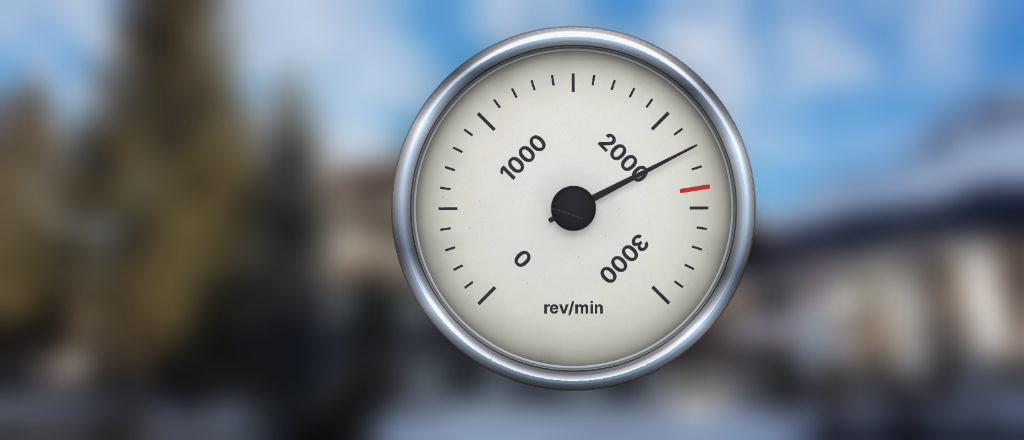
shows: 2200 rpm
